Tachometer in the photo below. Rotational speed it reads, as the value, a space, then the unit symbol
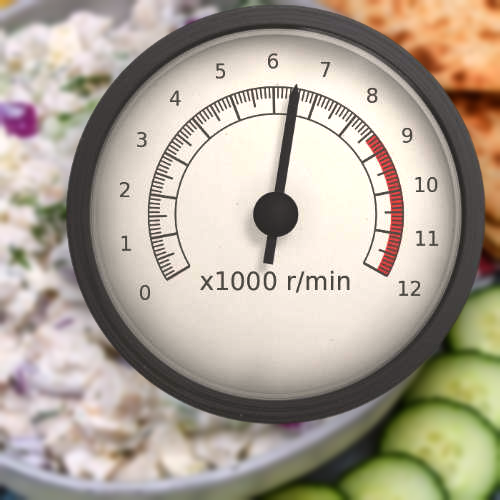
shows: 6500 rpm
